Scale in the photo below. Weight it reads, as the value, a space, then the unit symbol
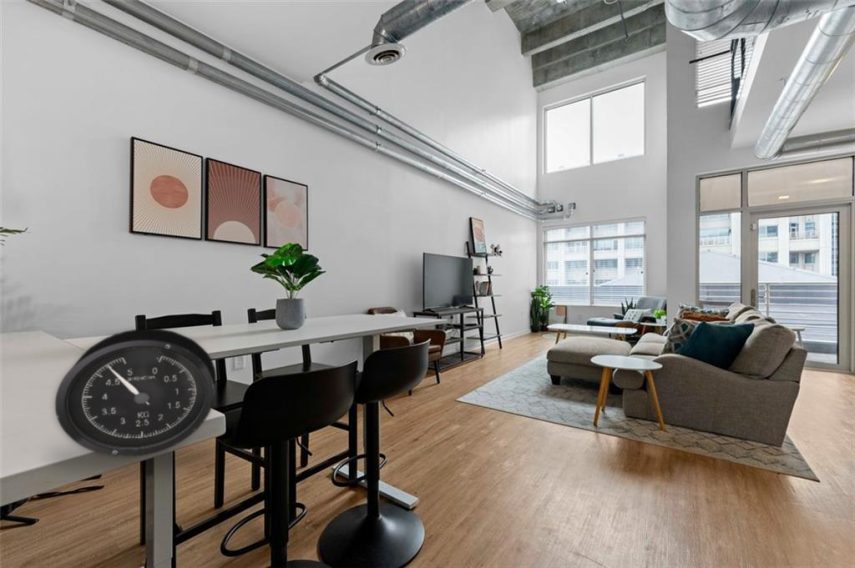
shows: 4.75 kg
